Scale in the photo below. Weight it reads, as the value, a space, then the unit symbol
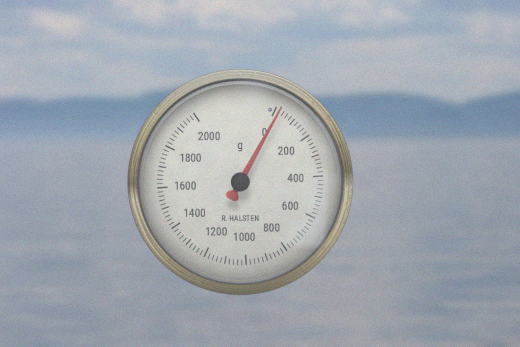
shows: 20 g
